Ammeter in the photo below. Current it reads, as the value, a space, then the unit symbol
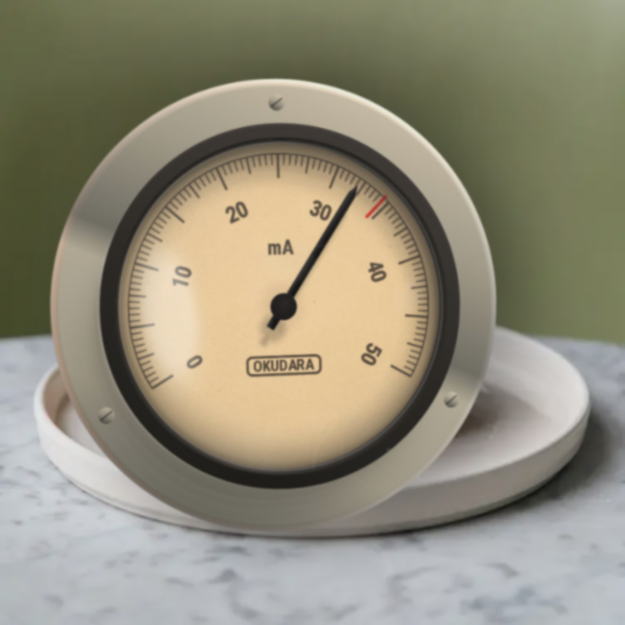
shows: 32 mA
